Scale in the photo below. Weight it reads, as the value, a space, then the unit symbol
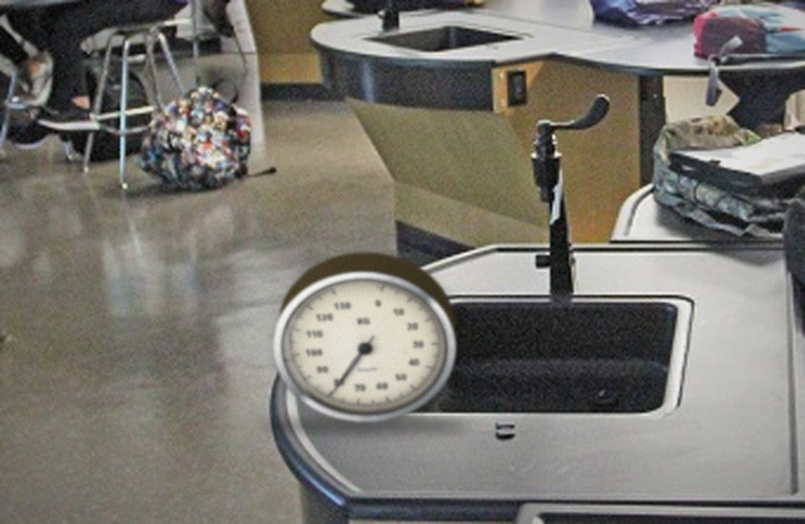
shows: 80 kg
